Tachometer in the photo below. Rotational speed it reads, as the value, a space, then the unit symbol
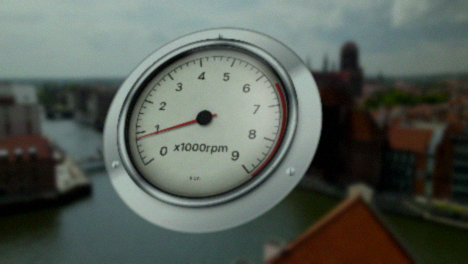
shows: 800 rpm
